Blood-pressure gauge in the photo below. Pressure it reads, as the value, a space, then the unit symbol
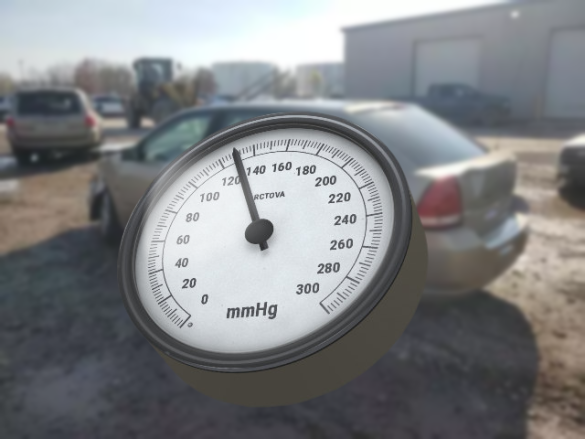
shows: 130 mmHg
